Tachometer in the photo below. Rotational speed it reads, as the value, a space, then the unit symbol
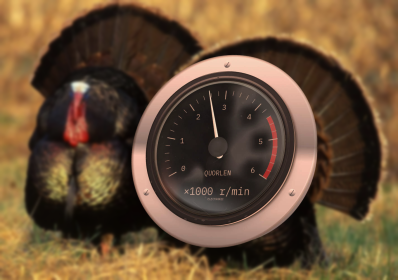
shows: 2600 rpm
